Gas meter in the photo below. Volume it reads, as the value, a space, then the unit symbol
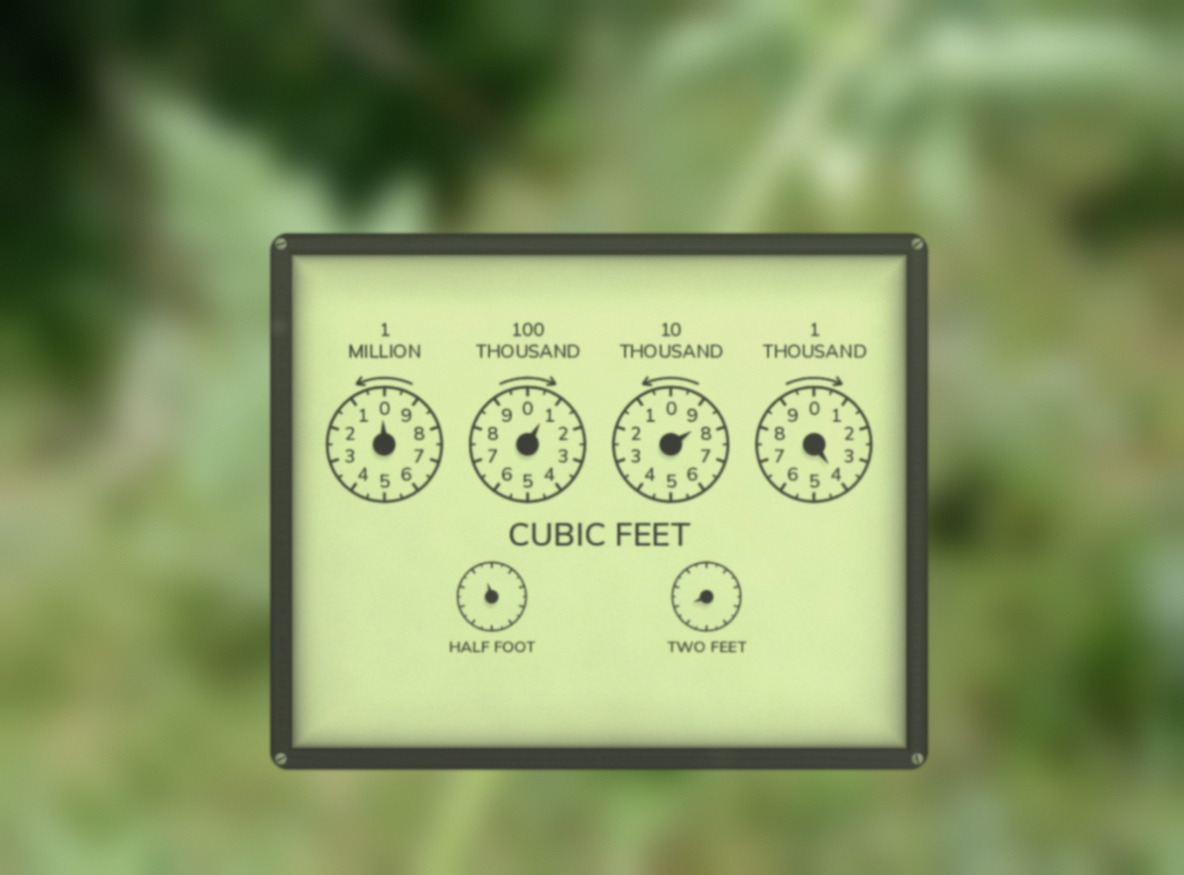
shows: 8400 ft³
